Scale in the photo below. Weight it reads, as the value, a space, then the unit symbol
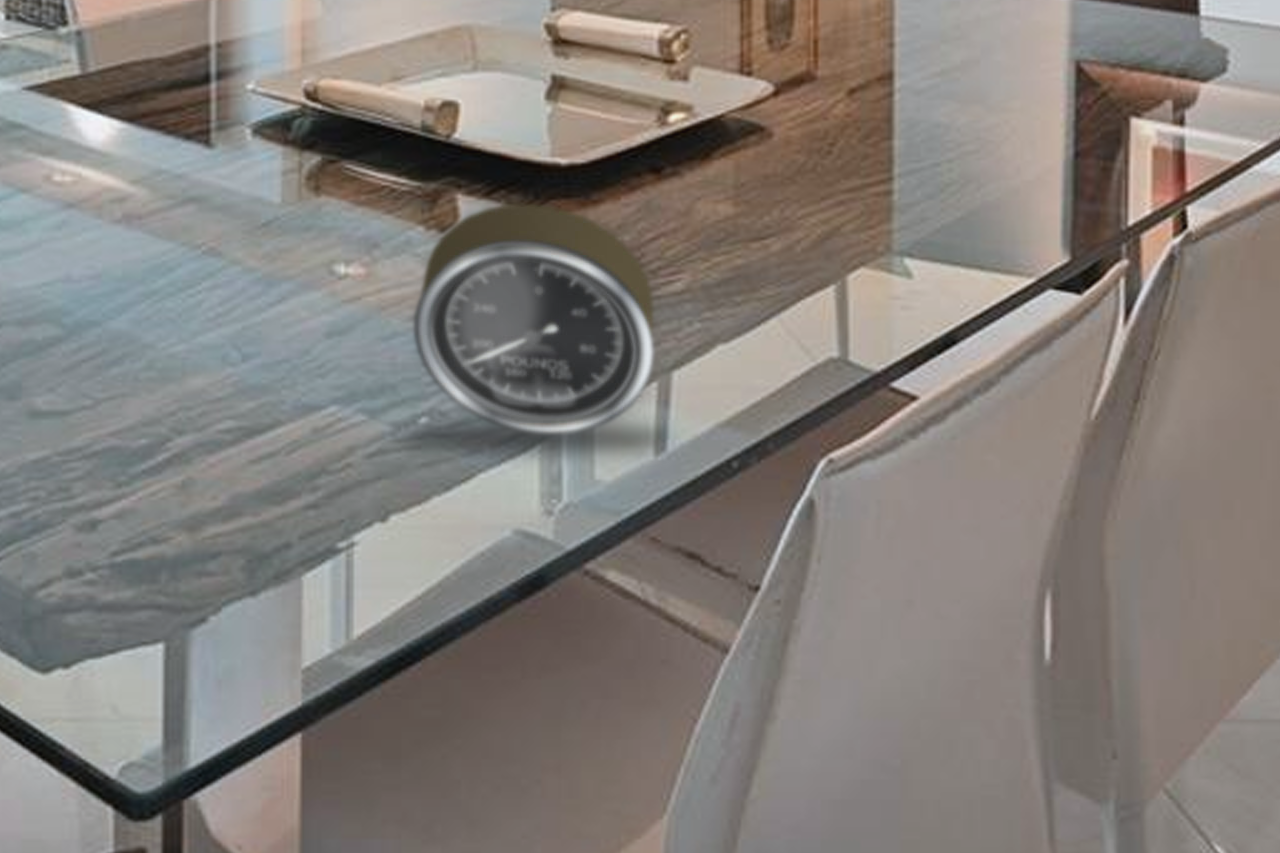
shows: 190 lb
